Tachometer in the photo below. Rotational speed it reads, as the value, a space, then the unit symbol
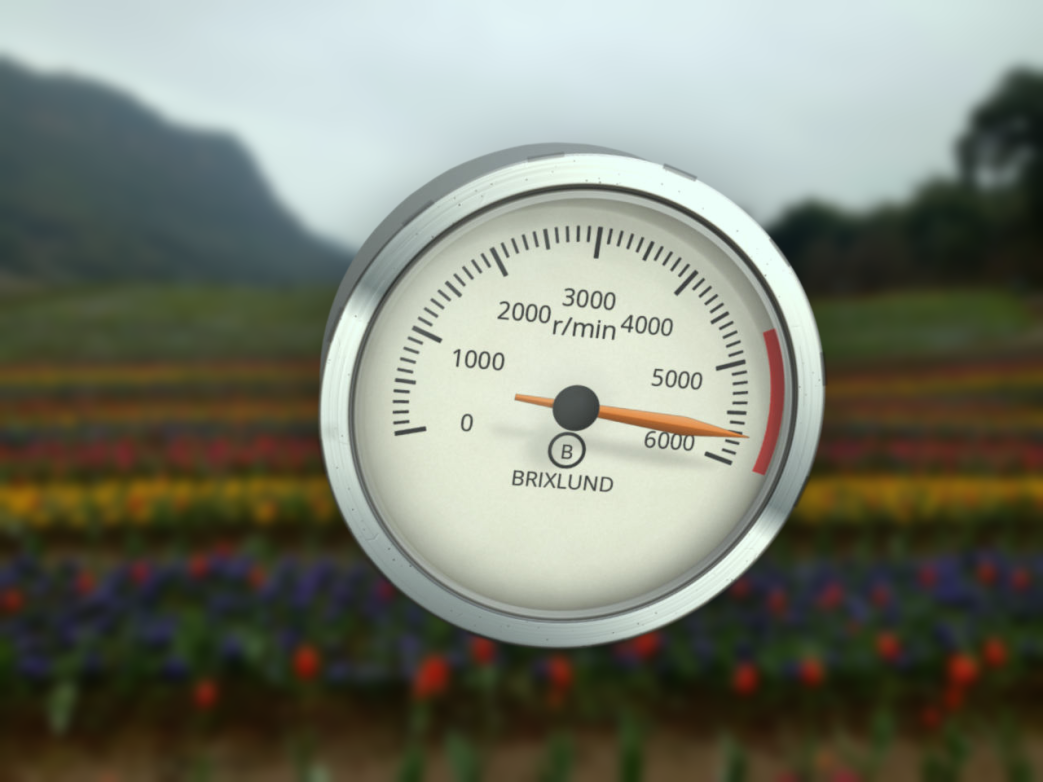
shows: 5700 rpm
